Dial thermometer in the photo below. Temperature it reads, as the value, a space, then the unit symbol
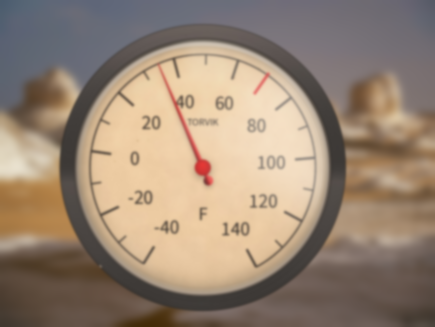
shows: 35 °F
